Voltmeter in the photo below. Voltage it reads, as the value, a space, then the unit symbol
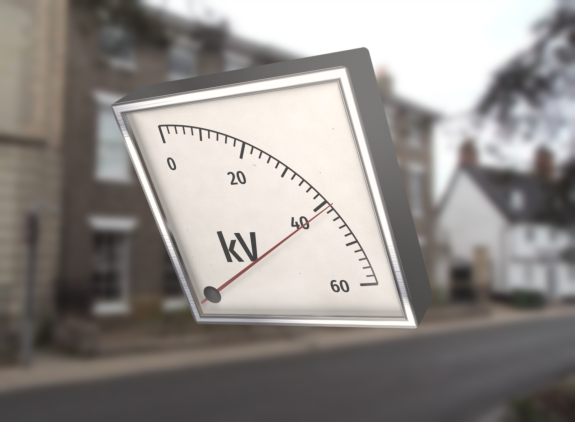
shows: 41 kV
